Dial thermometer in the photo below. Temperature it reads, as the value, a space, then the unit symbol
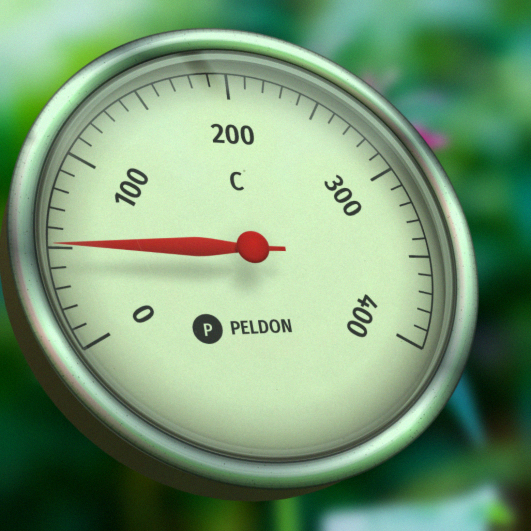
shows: 50 °C
